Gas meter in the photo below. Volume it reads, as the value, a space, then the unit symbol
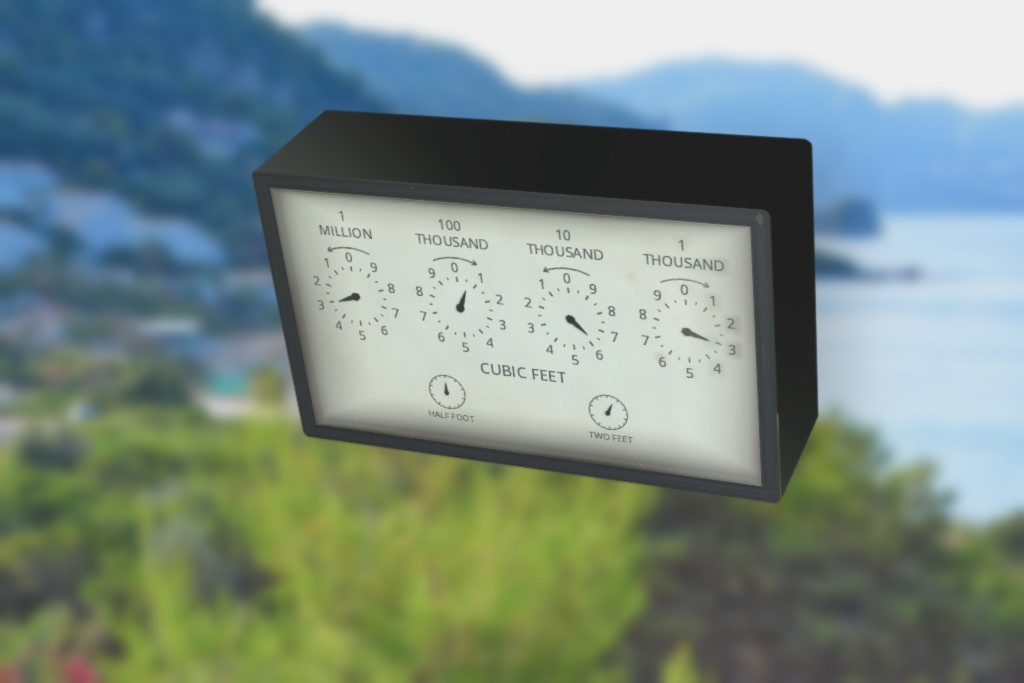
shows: 306300 ft³
